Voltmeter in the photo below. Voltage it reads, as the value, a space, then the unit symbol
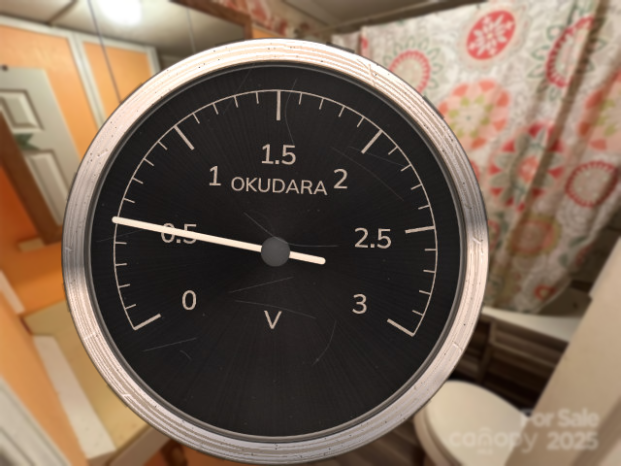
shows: 0.5 V
